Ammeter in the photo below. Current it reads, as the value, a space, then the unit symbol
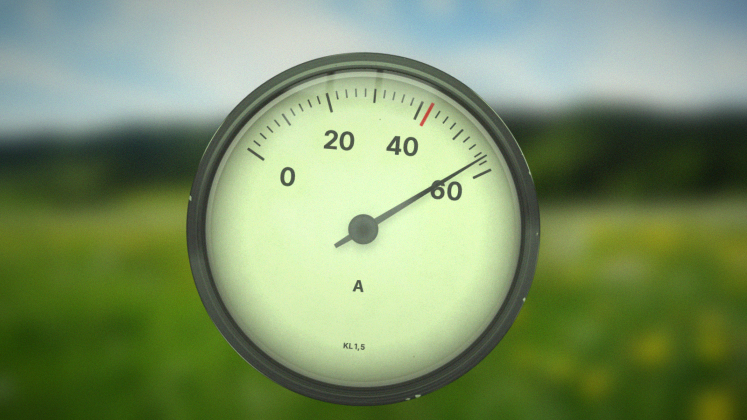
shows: 57 A
